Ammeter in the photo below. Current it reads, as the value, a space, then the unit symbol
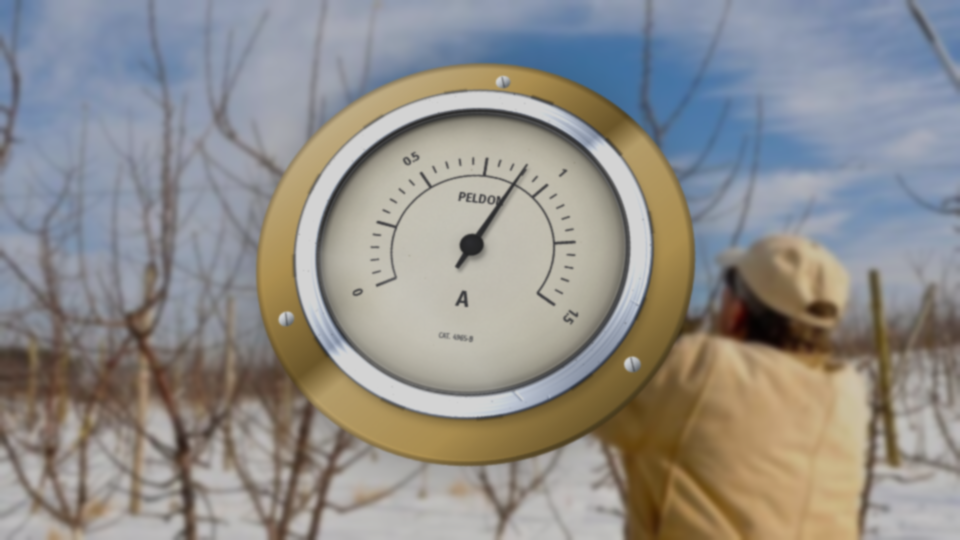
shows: 0.9 A
